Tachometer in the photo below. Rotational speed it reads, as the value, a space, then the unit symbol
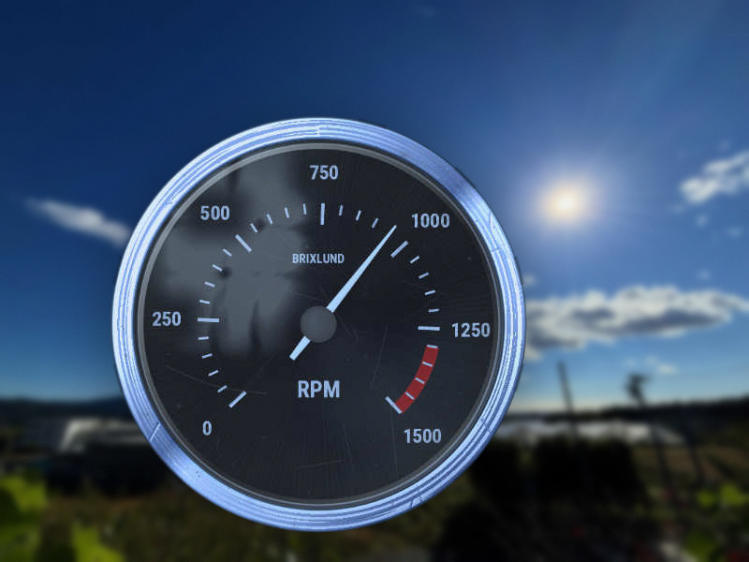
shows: 950 rpm
